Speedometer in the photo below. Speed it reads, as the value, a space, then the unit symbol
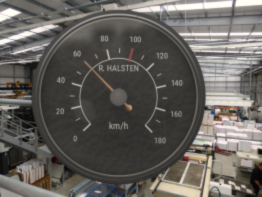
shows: 60 km/h
